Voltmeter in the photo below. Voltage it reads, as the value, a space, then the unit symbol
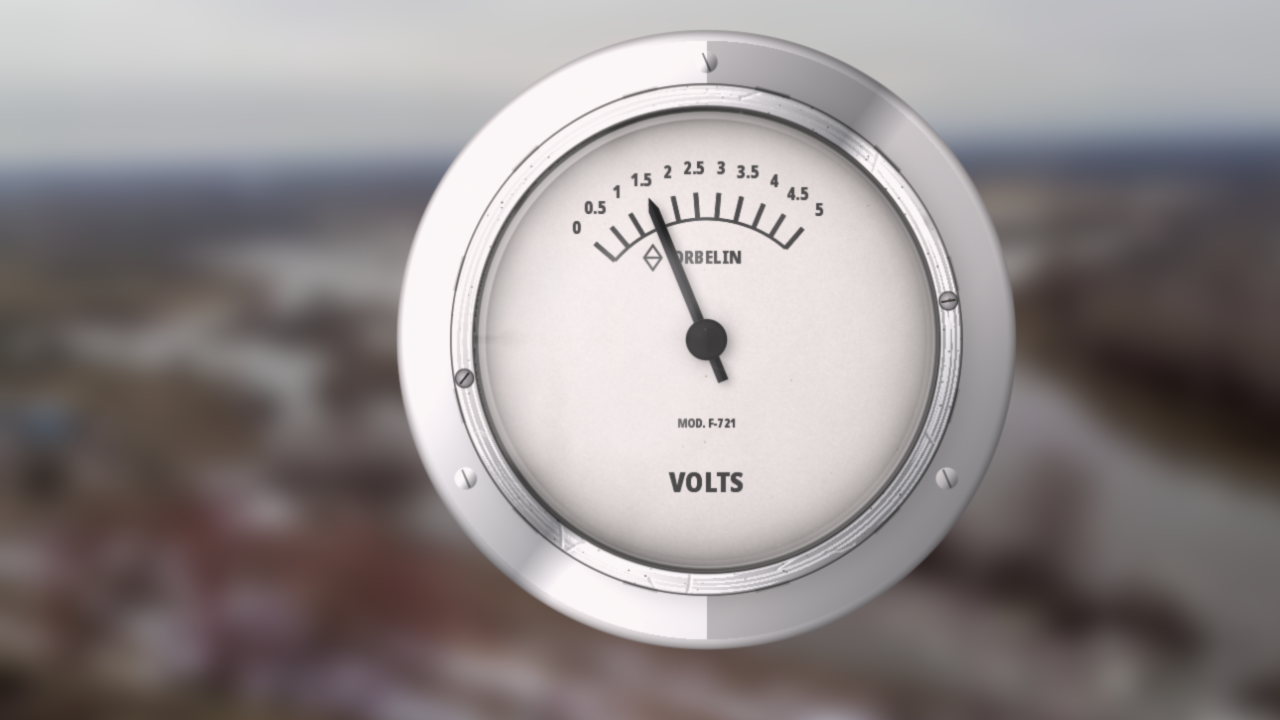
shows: 1.5 V
